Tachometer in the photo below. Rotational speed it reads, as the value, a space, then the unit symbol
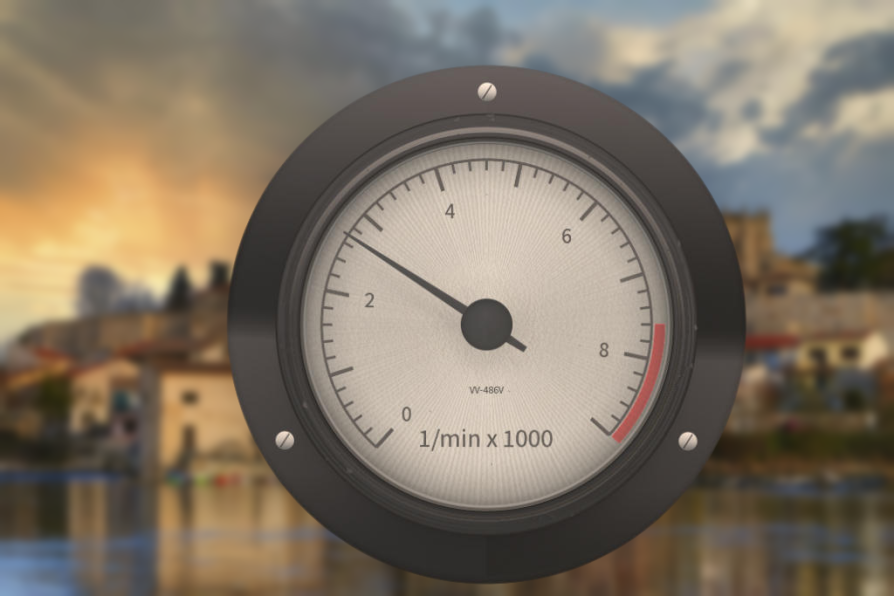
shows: 2700 rpm
